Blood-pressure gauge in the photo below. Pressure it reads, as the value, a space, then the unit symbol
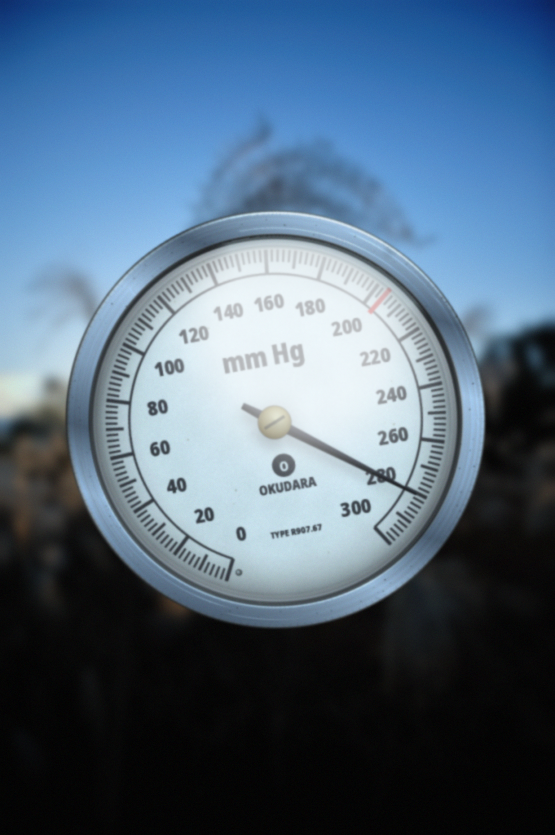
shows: 280 mmHg
